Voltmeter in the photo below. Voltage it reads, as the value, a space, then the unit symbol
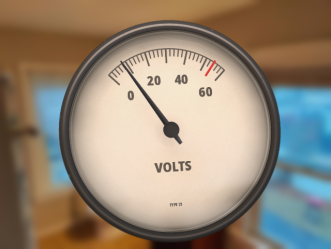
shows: 8 V
